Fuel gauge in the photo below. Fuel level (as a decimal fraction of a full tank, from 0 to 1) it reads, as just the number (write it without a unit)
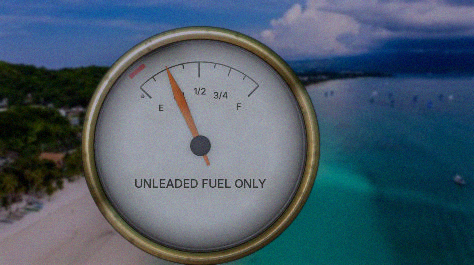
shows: 0.25
